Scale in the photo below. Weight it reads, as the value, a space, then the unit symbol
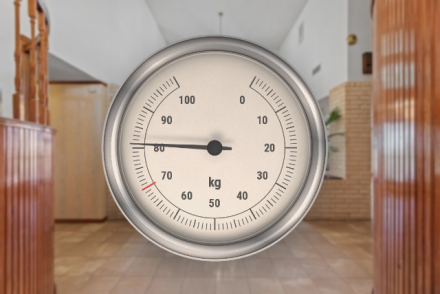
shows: 81 kg
